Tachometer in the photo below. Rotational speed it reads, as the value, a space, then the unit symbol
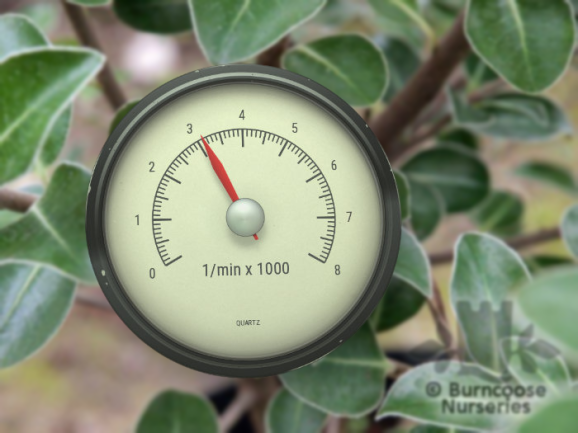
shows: 3100 rpm
